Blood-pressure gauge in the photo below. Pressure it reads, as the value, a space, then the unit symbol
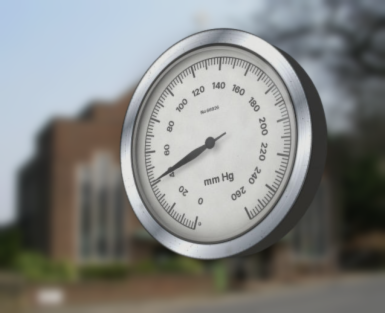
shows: 40 mmHg
